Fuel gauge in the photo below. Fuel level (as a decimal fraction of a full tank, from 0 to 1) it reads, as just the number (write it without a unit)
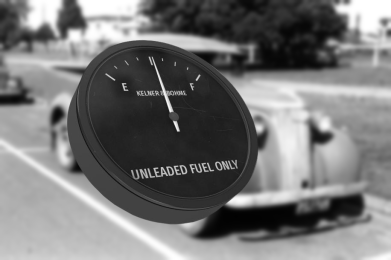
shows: 0.5
